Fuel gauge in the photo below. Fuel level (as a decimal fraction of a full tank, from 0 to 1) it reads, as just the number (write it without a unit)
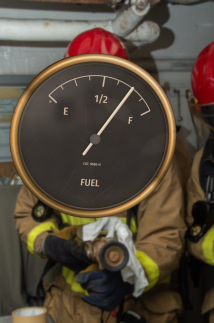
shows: 0.75
